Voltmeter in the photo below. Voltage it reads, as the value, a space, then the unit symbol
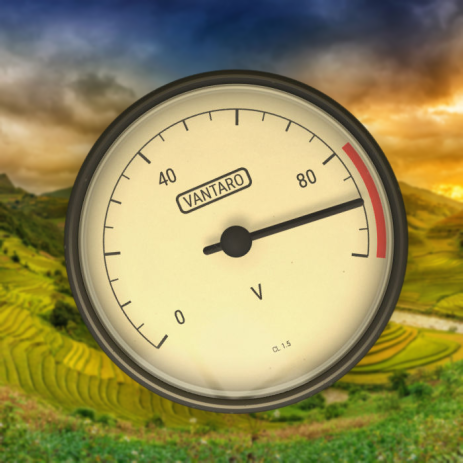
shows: 90 V
